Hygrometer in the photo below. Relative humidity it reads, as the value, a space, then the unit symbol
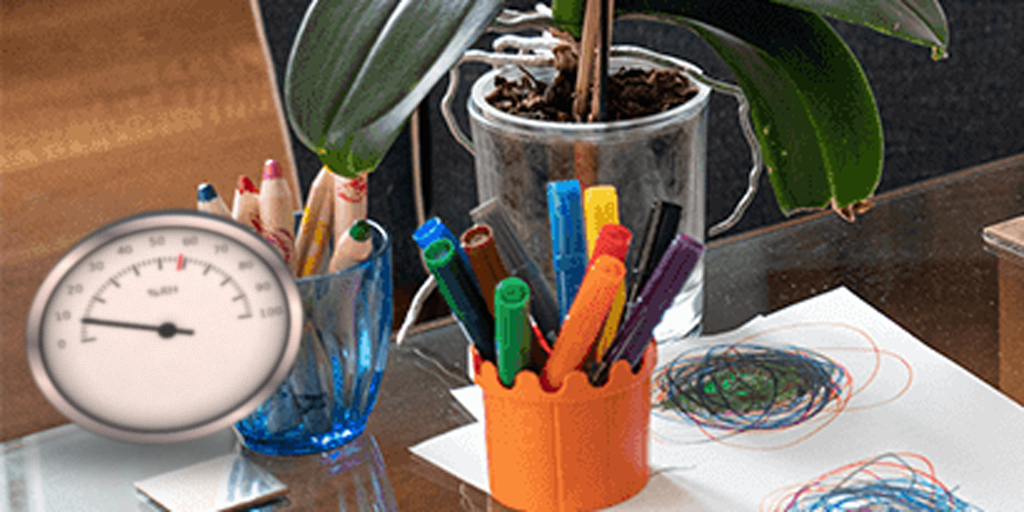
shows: 10 %
